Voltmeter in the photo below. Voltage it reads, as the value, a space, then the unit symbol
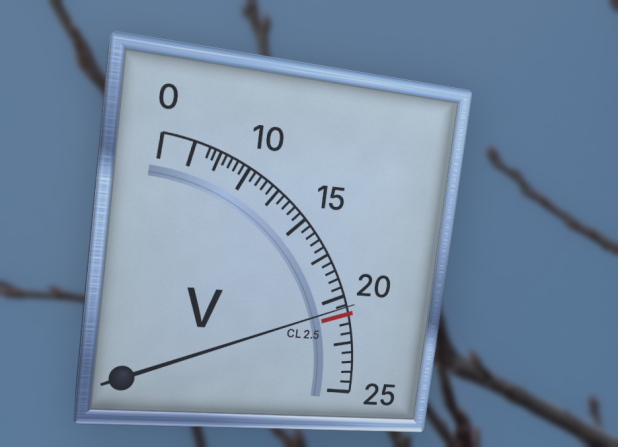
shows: 20.5 V
